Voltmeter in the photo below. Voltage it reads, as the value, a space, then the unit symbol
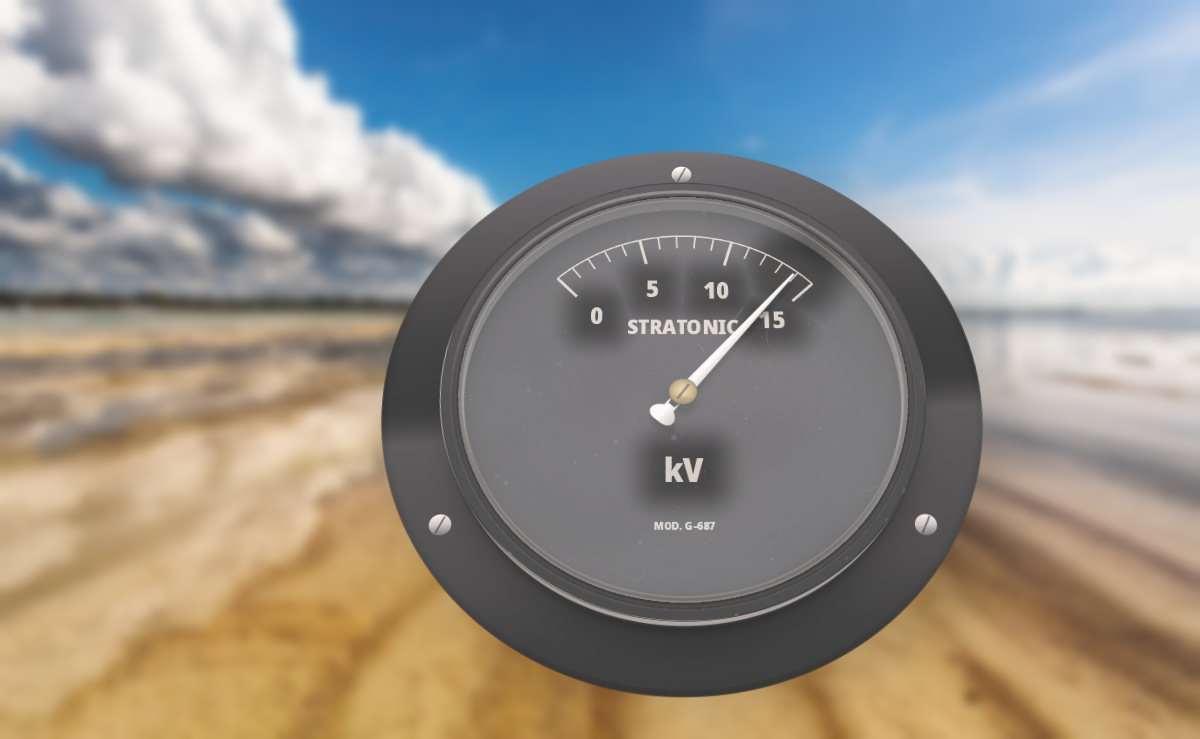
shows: 14 kV
